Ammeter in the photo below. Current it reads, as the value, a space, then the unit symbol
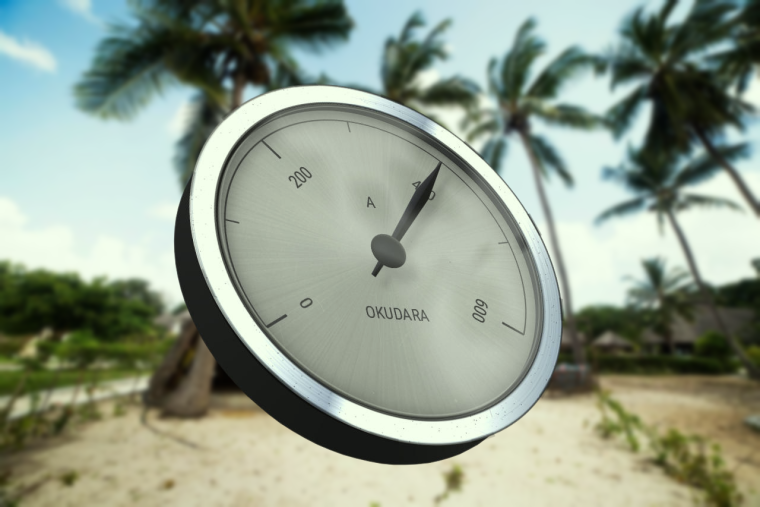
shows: 400 A
